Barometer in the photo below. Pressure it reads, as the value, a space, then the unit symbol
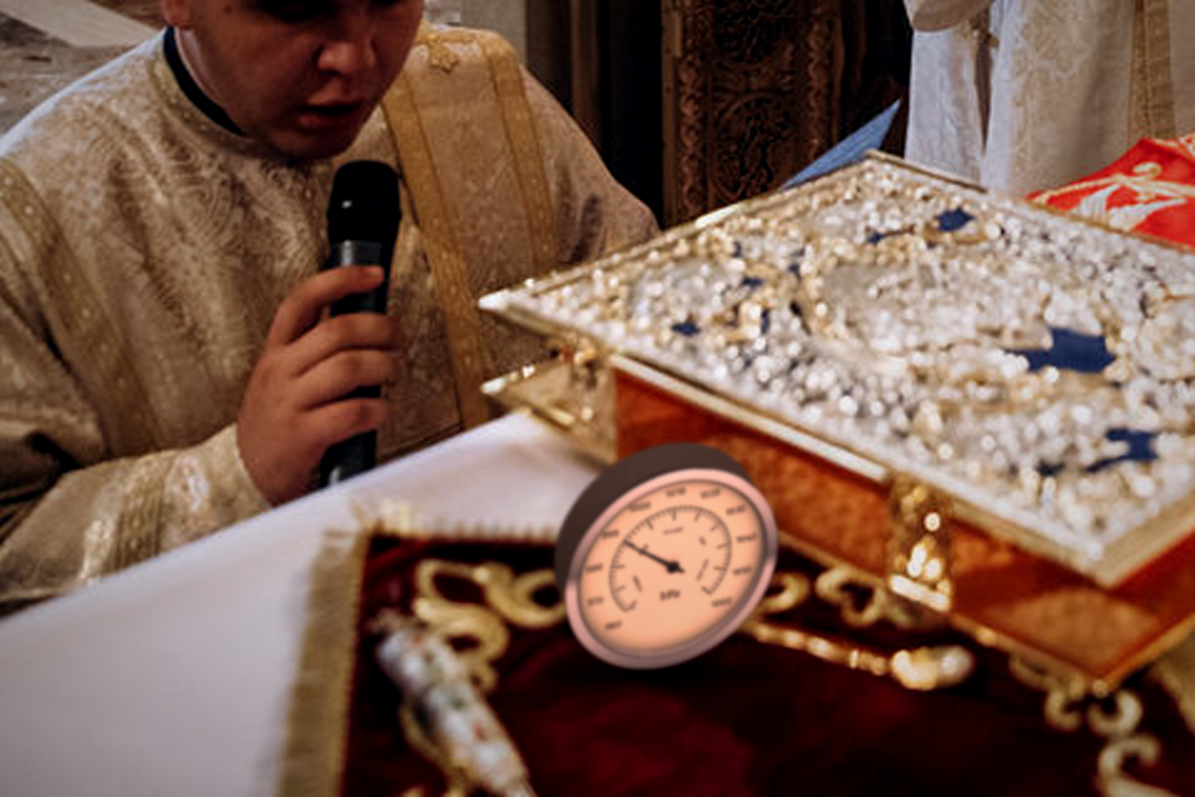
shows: 990 hPa
